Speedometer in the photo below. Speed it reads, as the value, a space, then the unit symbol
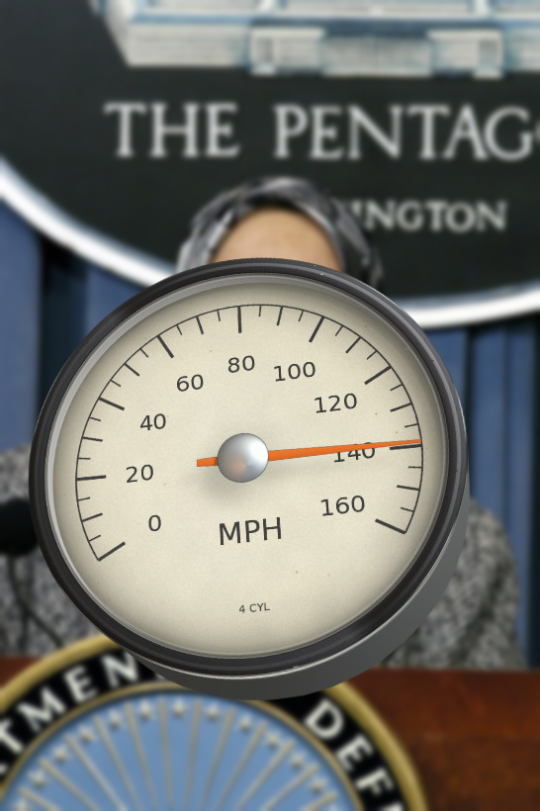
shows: 140 mph
